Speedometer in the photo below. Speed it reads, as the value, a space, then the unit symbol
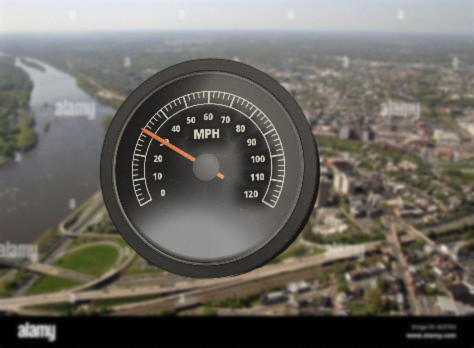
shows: 30 mph
